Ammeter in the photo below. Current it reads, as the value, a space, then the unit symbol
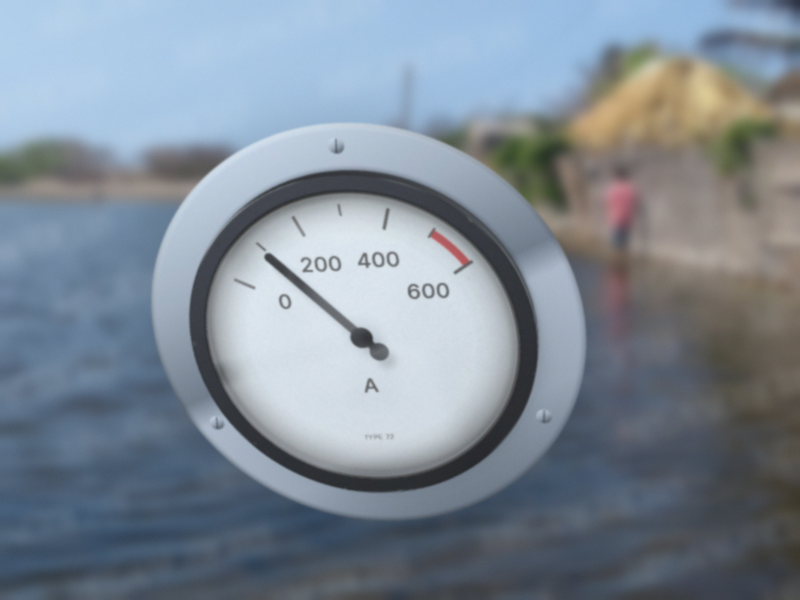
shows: 100 A
